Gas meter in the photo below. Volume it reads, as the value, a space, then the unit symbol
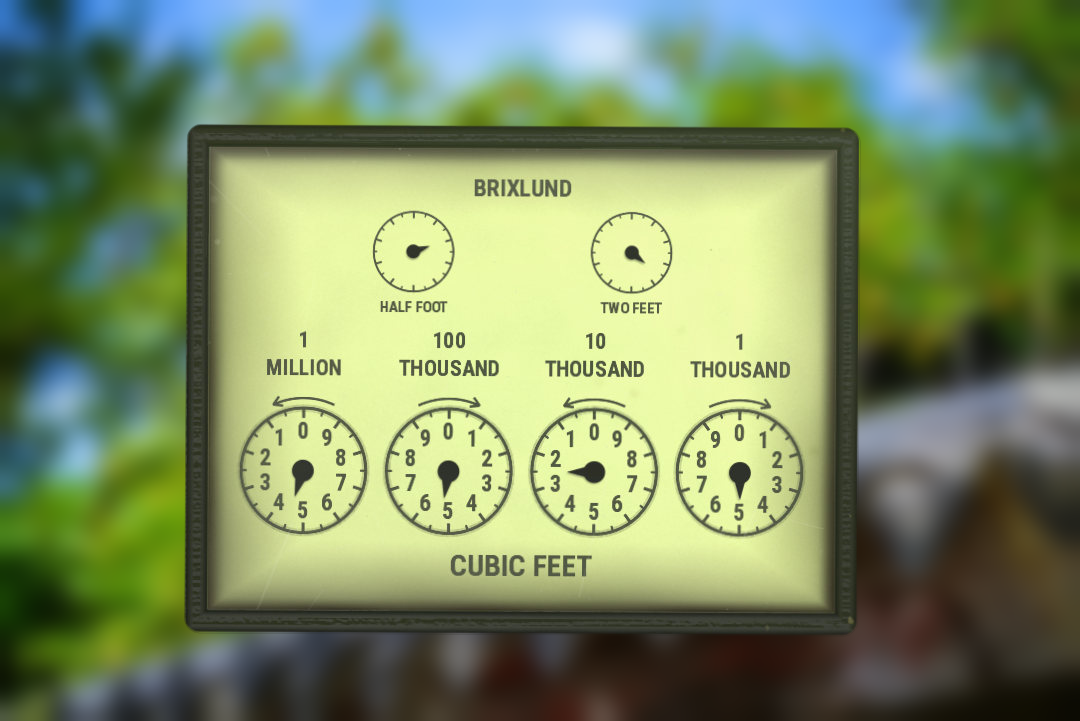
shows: 452500 ft³
